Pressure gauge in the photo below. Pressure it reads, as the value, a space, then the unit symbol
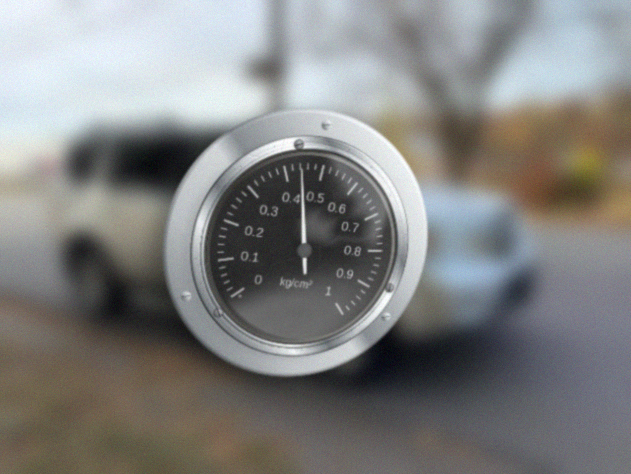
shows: 0.44 kg/cm²
